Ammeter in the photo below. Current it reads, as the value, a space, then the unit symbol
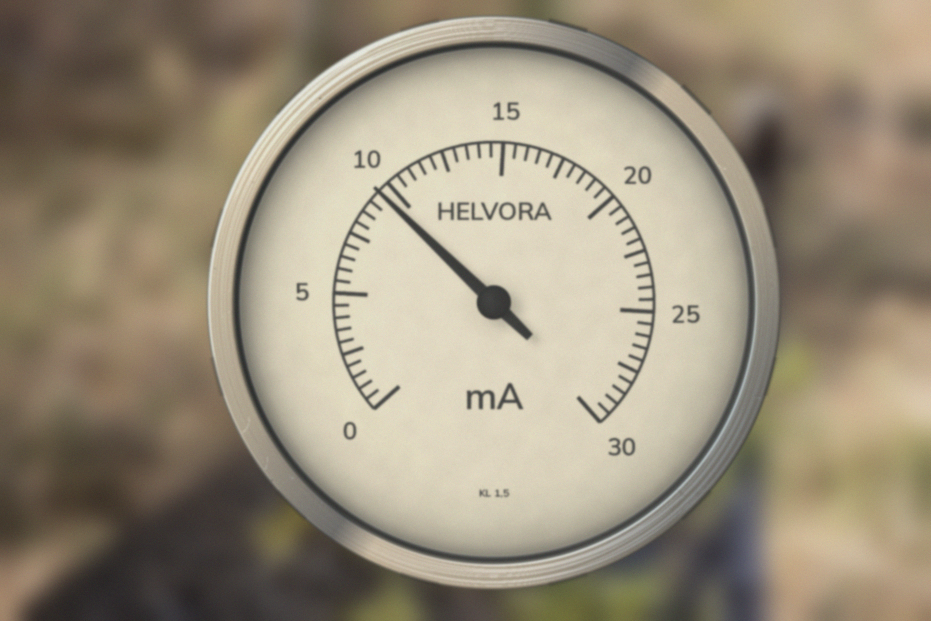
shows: 9.5 mA
